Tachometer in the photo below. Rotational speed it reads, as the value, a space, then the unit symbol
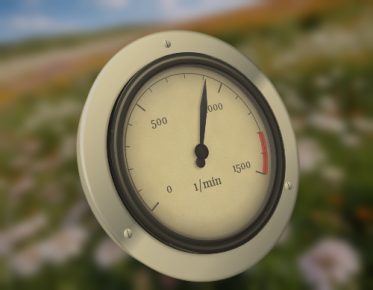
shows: 900 rpm
